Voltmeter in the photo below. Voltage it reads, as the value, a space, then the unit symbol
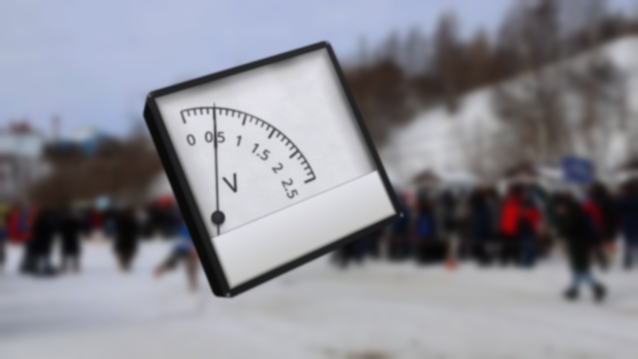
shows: 0.5 V
